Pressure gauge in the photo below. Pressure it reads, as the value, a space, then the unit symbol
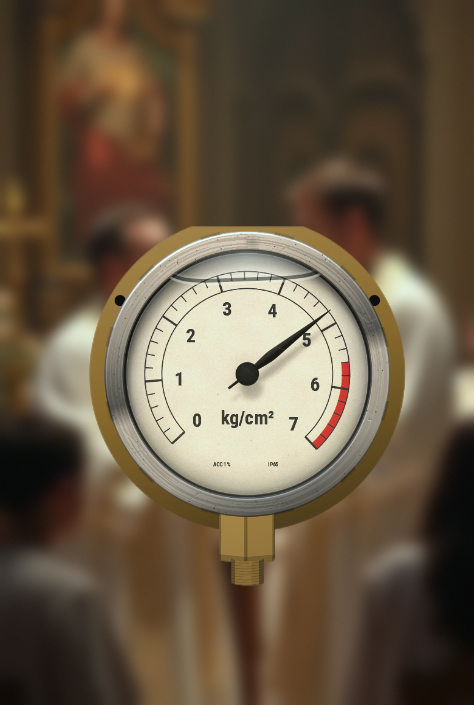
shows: 4.8 kg/cm²
